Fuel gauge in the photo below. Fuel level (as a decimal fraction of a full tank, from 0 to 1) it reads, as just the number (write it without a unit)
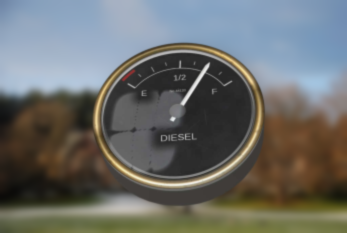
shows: 0.75
